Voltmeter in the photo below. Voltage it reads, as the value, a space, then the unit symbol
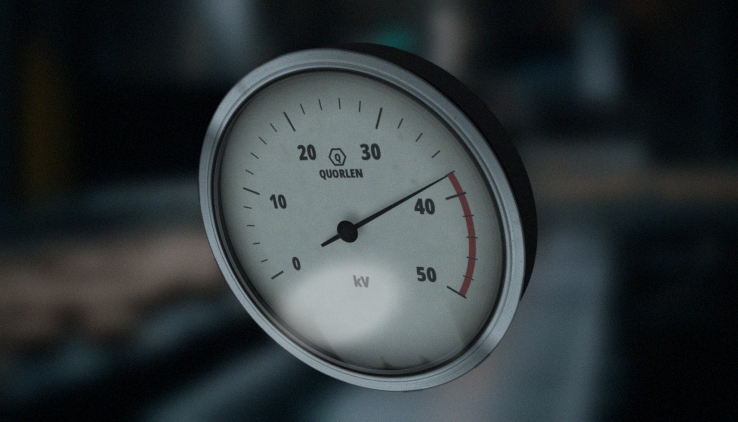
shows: 38 kV
